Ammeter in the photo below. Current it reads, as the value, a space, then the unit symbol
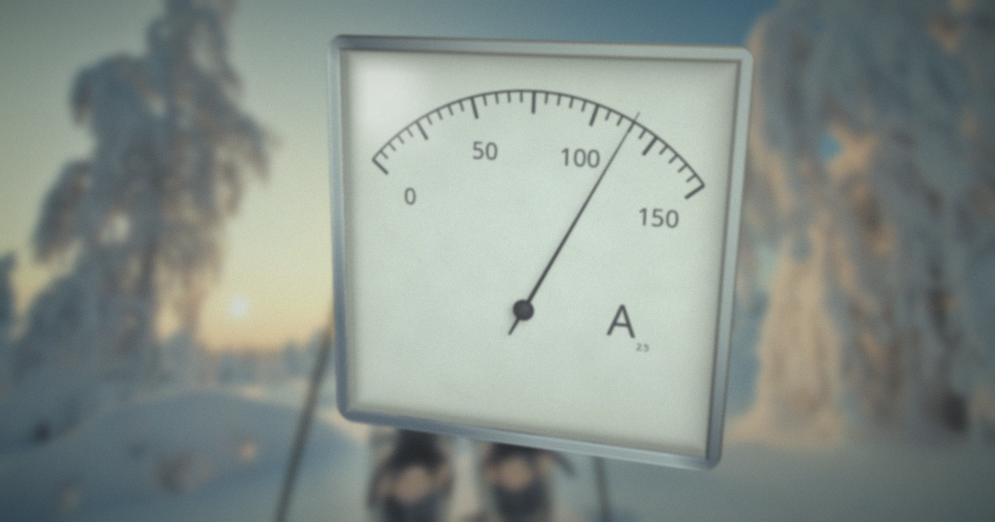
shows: 115 A
